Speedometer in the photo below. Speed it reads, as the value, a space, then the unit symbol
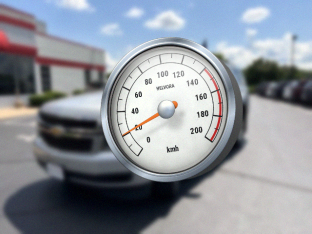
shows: 20 km/h
